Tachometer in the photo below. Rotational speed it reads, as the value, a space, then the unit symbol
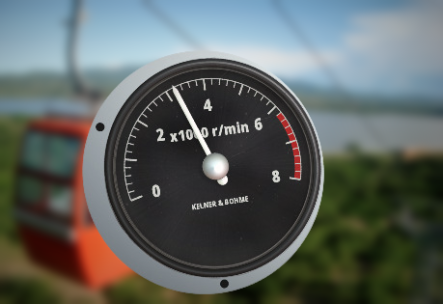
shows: 3200 rpm
